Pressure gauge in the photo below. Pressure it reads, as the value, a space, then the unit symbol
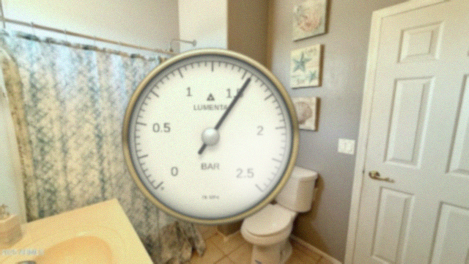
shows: 1.55 bar
